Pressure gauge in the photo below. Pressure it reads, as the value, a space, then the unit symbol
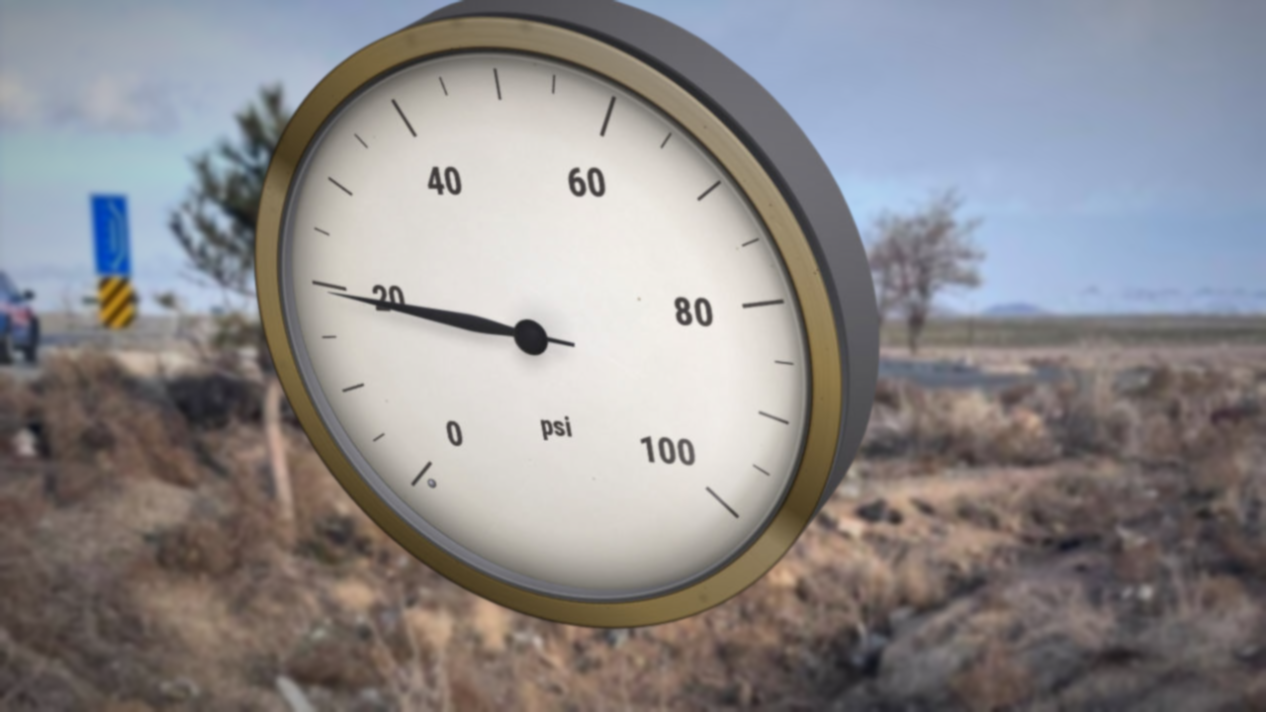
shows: 20 psi
